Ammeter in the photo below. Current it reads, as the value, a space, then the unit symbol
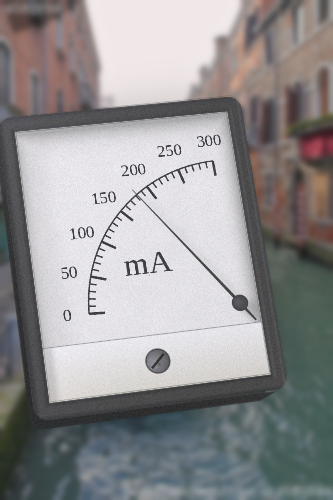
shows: 180 mA
